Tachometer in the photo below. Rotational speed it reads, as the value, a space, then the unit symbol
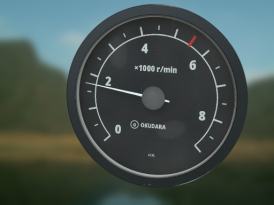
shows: 1750 rpm
